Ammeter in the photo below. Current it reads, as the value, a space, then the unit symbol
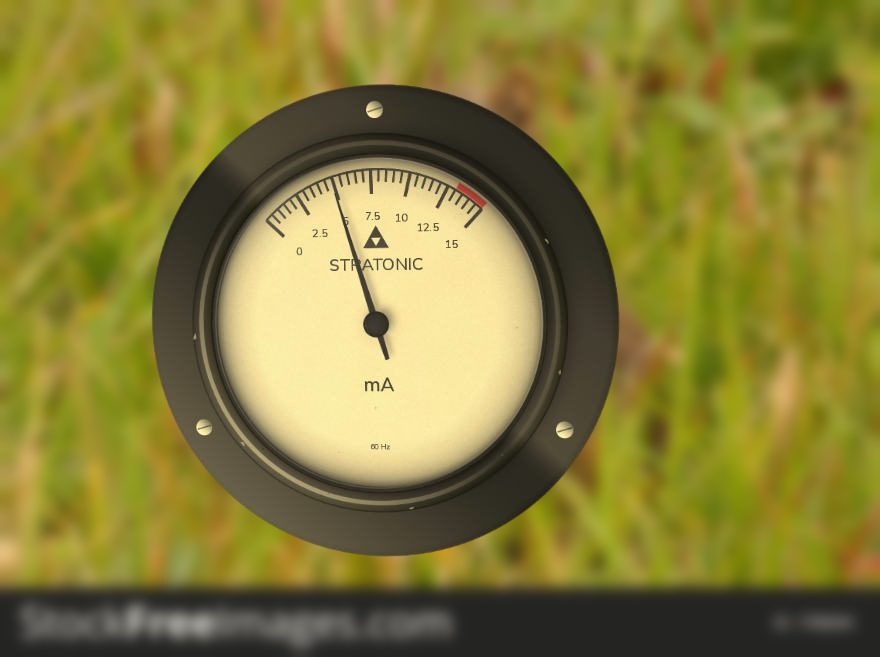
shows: 5 mA
